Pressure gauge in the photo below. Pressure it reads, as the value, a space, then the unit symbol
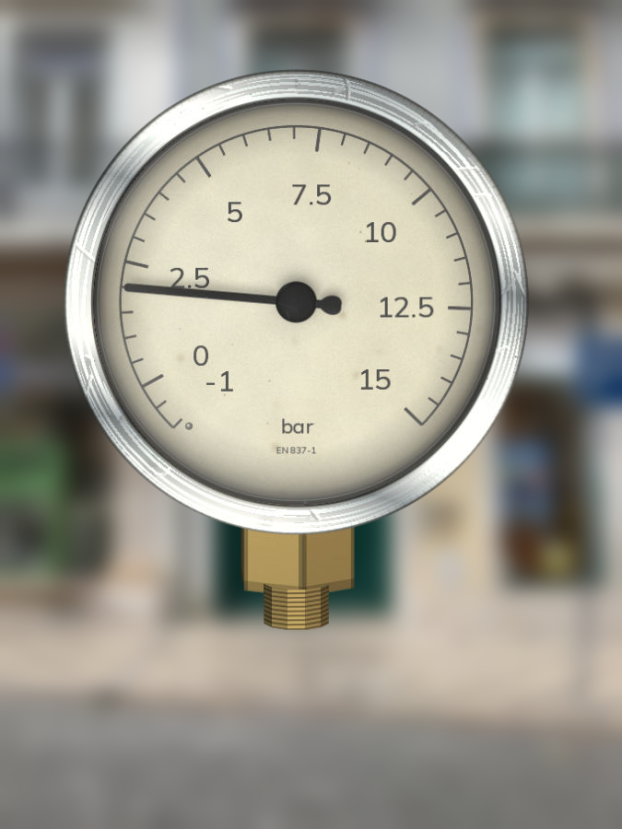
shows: 2 bar
